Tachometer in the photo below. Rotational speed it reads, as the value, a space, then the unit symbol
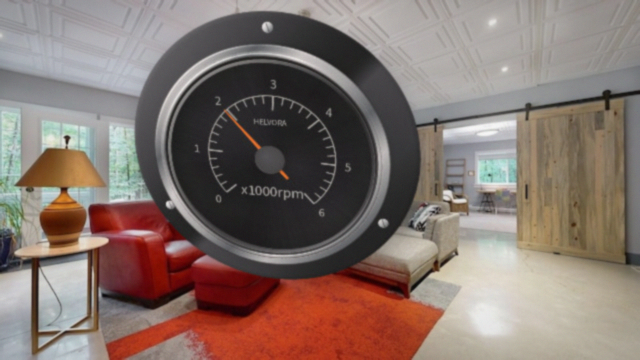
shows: 2000 rpm
